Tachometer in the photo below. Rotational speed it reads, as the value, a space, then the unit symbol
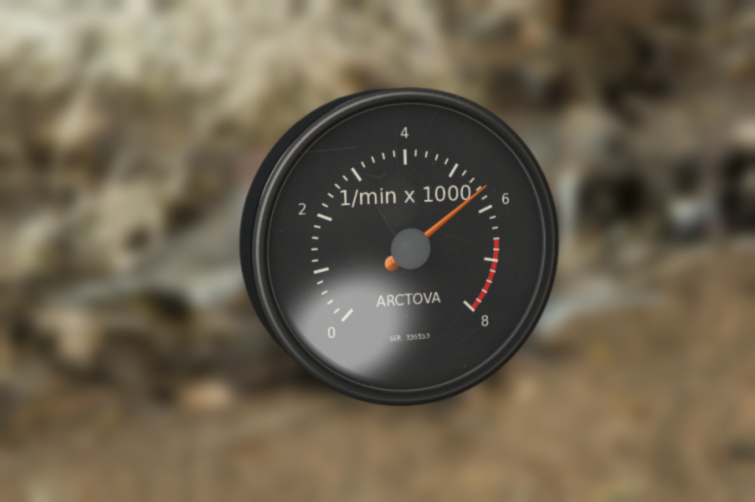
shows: 5600 rpm
